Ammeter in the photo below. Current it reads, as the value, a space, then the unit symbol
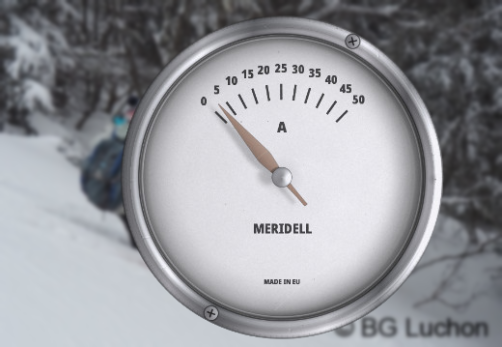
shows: 2.5 A
